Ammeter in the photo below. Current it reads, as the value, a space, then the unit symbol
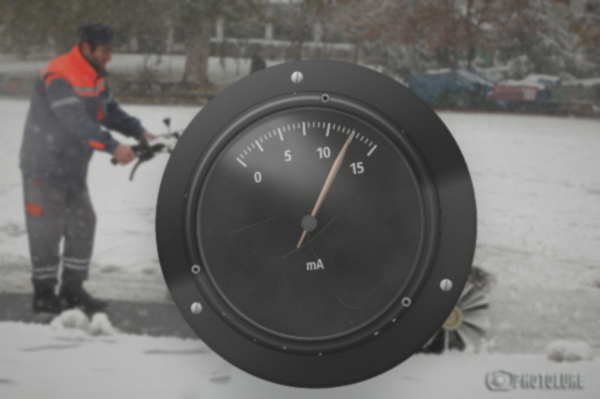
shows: 12.5 mA
